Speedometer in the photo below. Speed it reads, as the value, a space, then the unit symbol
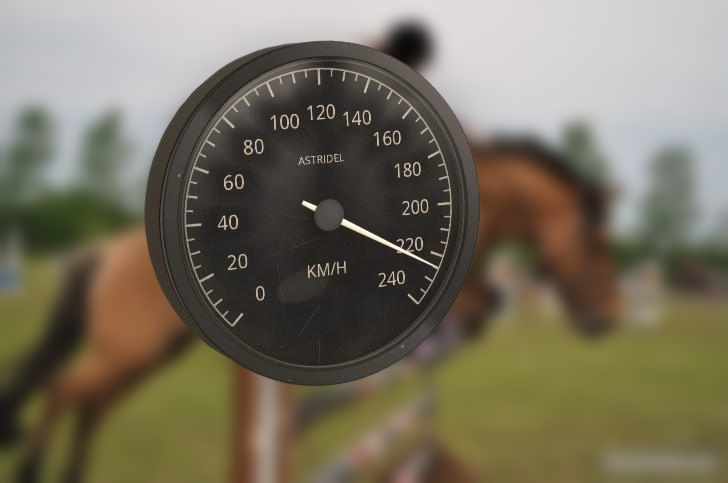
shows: 225 km/h
